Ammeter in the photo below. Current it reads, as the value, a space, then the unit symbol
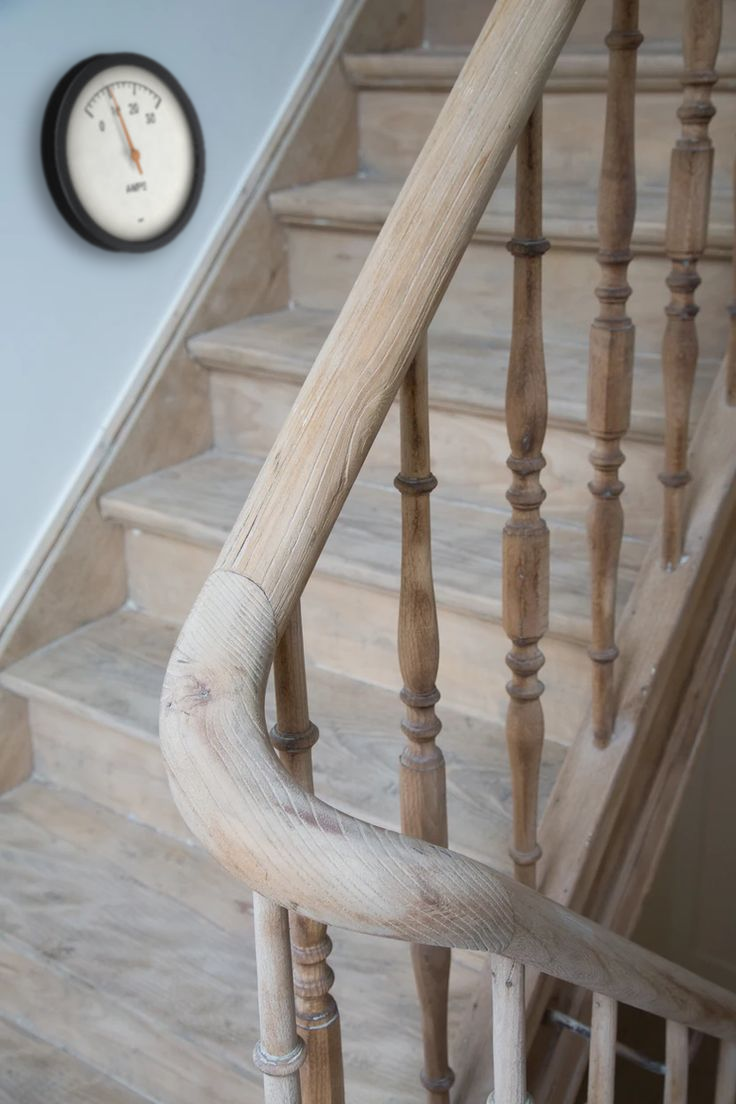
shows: 10 A
